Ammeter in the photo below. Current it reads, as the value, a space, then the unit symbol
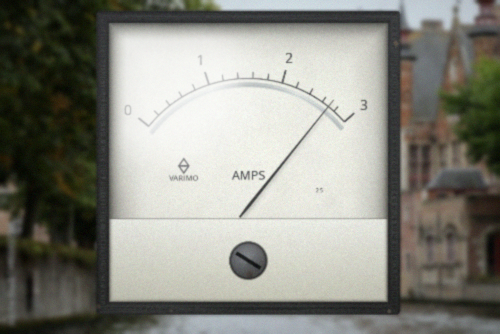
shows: 2.7 A
